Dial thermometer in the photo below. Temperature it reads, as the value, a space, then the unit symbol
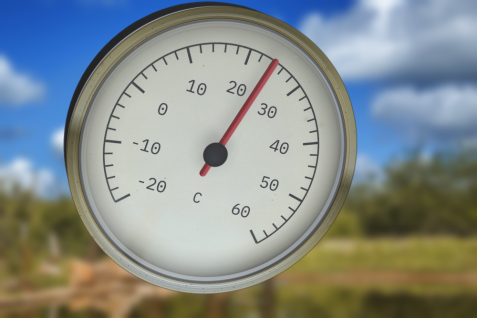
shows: 24 °C
